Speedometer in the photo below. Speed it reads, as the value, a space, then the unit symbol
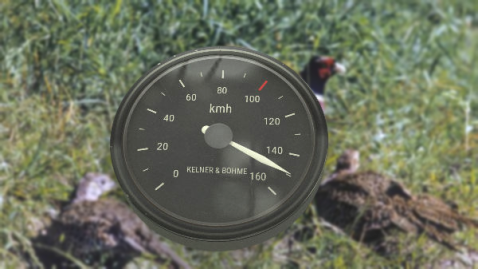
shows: 150 km/h
